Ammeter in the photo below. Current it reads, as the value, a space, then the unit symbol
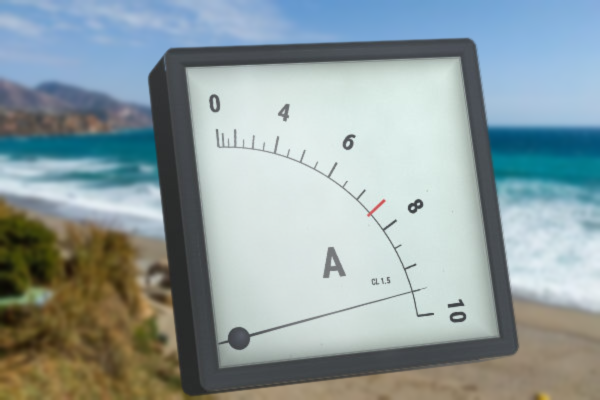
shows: 9.5 A
